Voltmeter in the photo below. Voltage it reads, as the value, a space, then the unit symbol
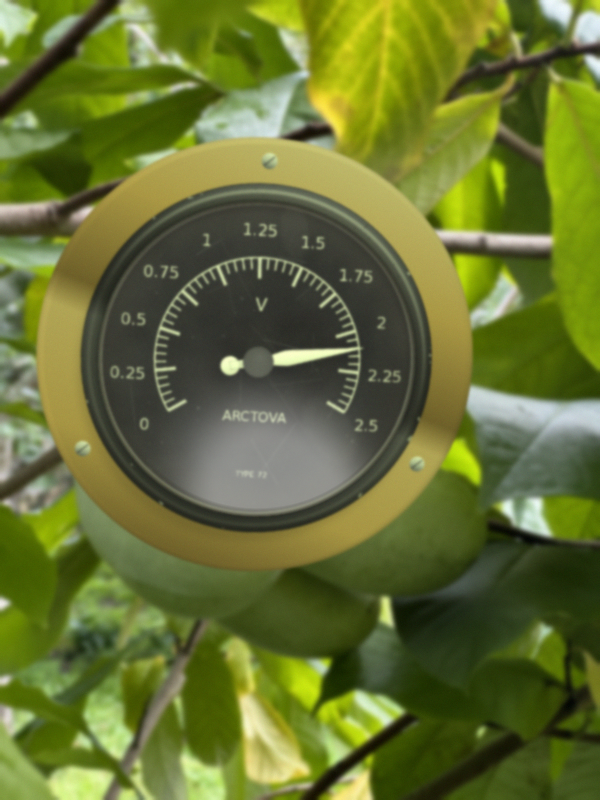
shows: 2.1 V
